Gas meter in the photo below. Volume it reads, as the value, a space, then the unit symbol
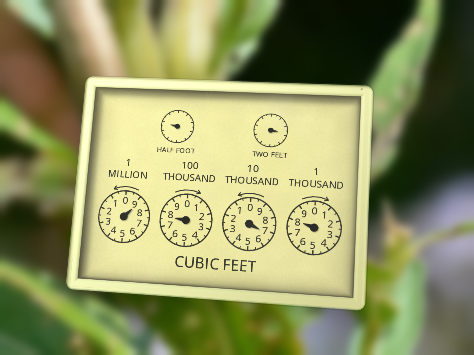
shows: 876800 ft³
